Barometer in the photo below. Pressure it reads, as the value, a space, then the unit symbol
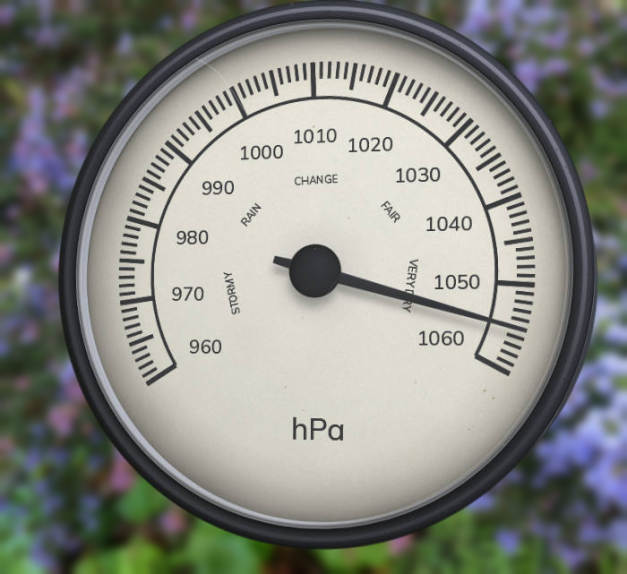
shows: 1055 hPa
